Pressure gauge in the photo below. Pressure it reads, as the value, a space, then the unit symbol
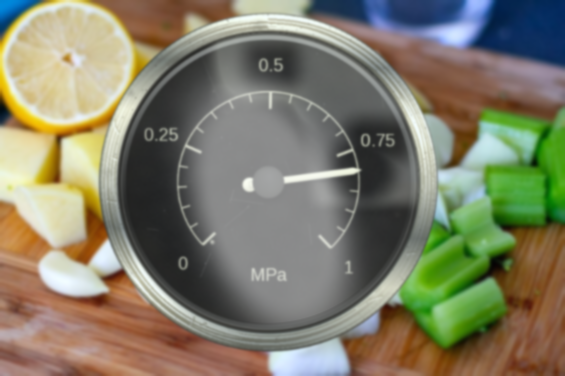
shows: 0.8 MPa
